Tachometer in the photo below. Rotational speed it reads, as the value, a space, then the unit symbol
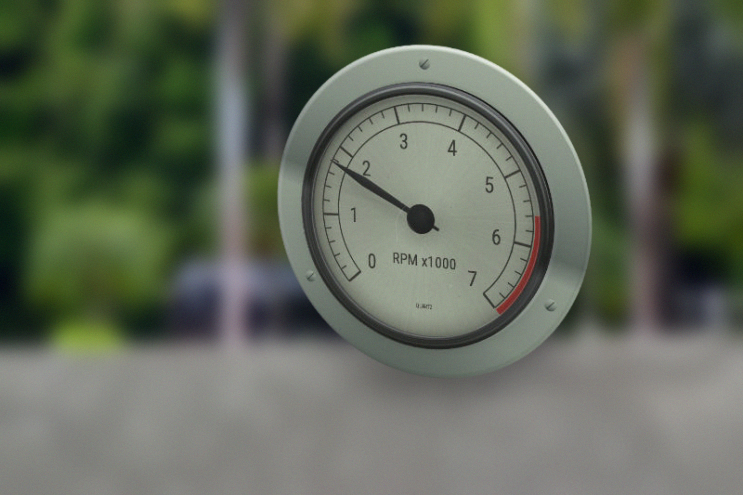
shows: 1800 rpm
